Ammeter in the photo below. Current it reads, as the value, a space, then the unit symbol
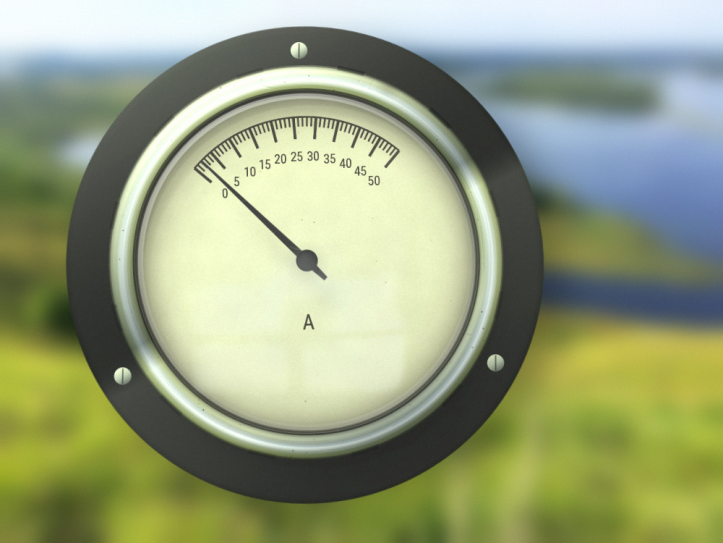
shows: 2 A
